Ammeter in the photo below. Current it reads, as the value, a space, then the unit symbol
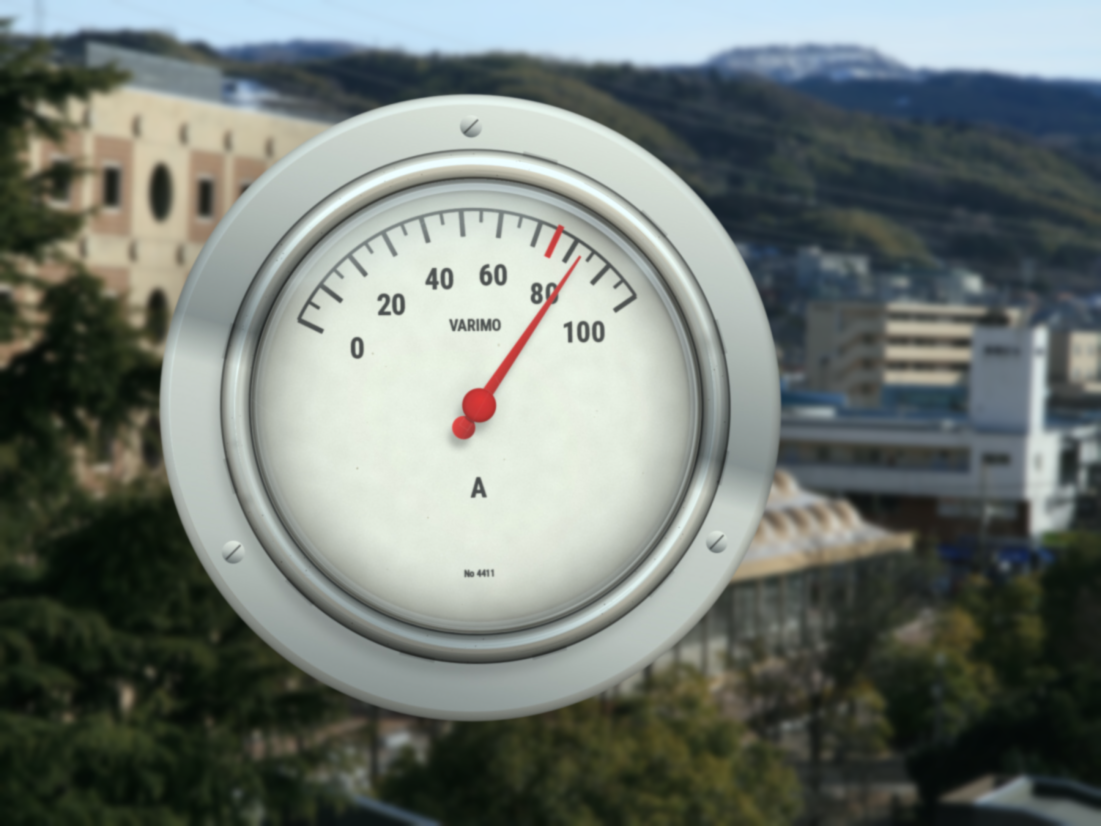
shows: 82.5 A
